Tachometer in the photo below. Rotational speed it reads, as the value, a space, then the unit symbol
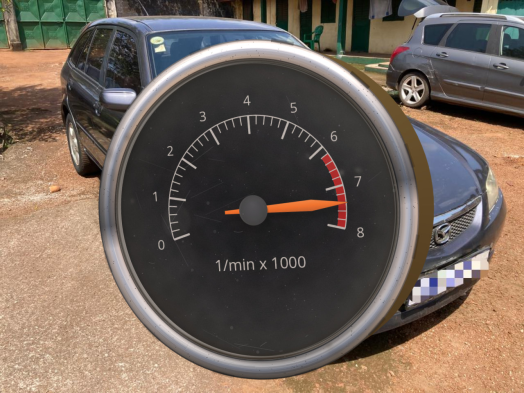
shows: 7400 rpm
